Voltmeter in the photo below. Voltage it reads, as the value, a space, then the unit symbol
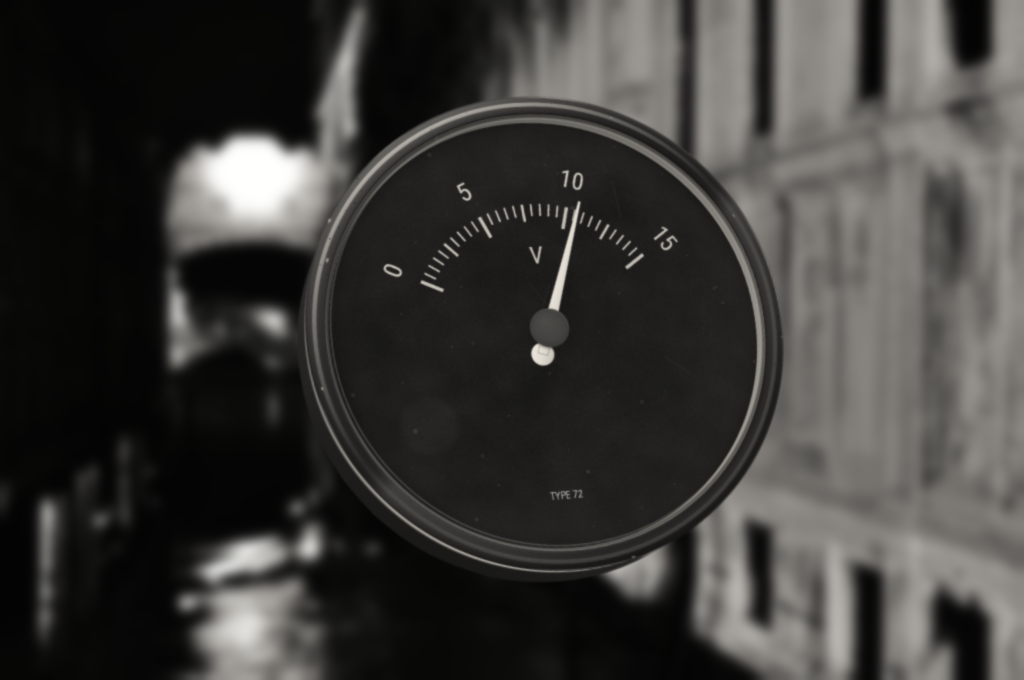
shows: 10.5 V
